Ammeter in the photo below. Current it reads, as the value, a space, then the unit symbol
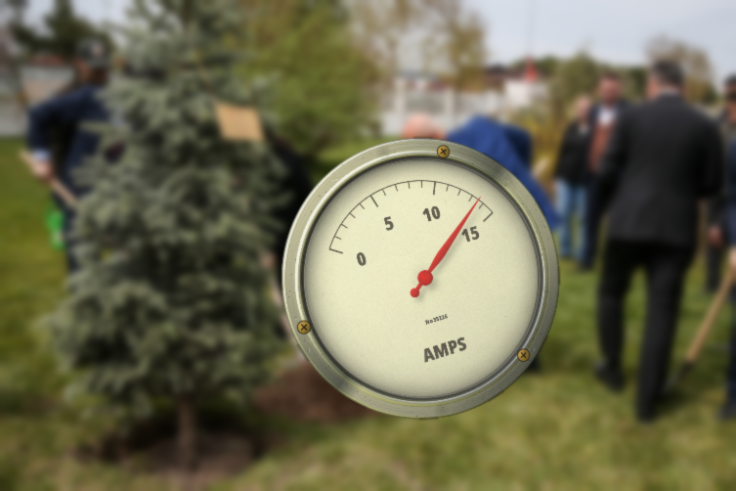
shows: 13.5 A
